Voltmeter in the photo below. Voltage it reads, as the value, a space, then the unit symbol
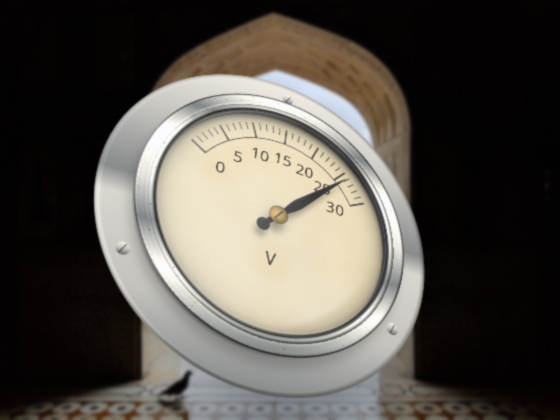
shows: 26 V
